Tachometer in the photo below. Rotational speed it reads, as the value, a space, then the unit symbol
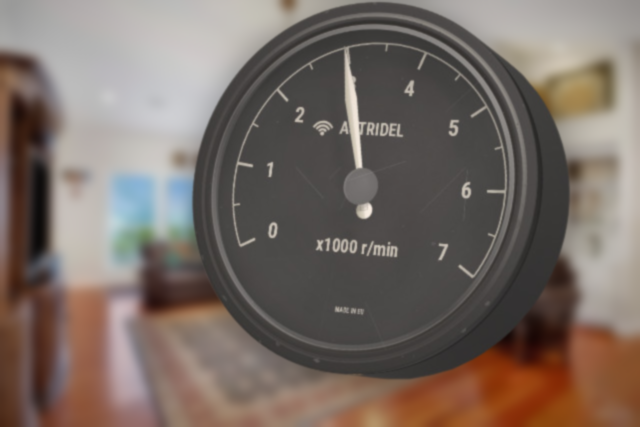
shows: 3000 rpm
